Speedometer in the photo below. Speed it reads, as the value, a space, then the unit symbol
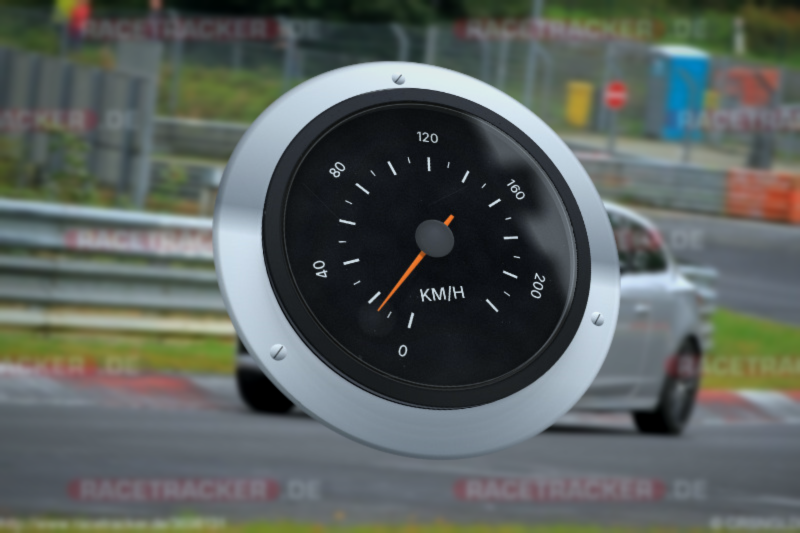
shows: 15 km/h
